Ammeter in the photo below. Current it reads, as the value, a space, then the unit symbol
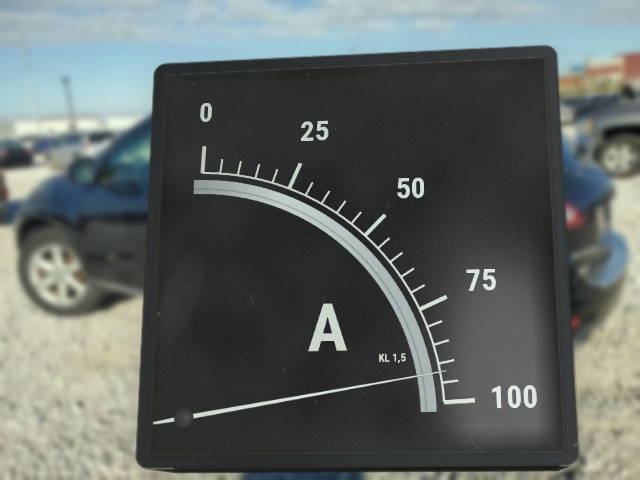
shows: 92.5 A
